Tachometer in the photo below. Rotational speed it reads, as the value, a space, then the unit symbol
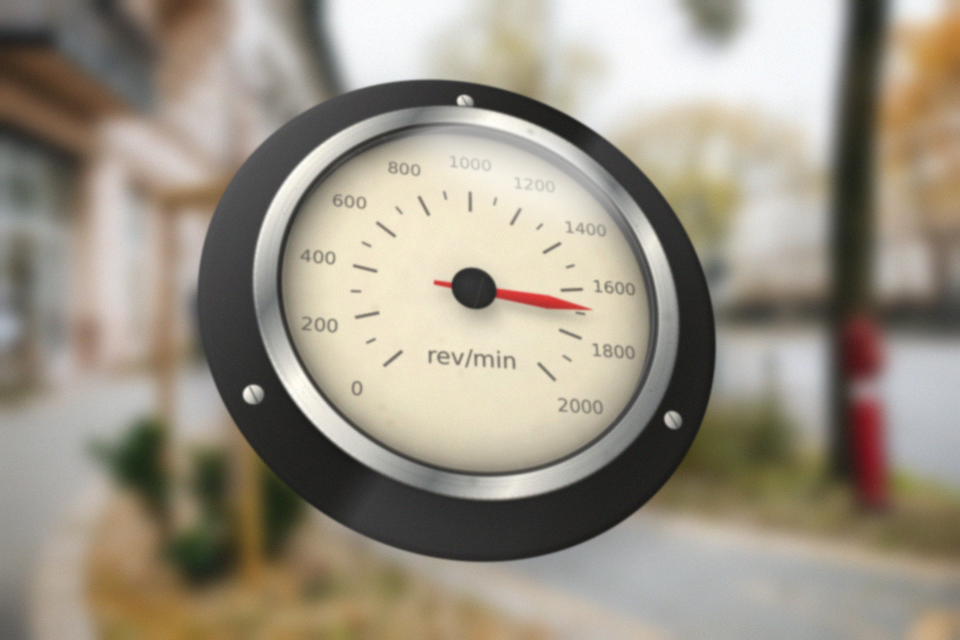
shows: 1700 rpm
